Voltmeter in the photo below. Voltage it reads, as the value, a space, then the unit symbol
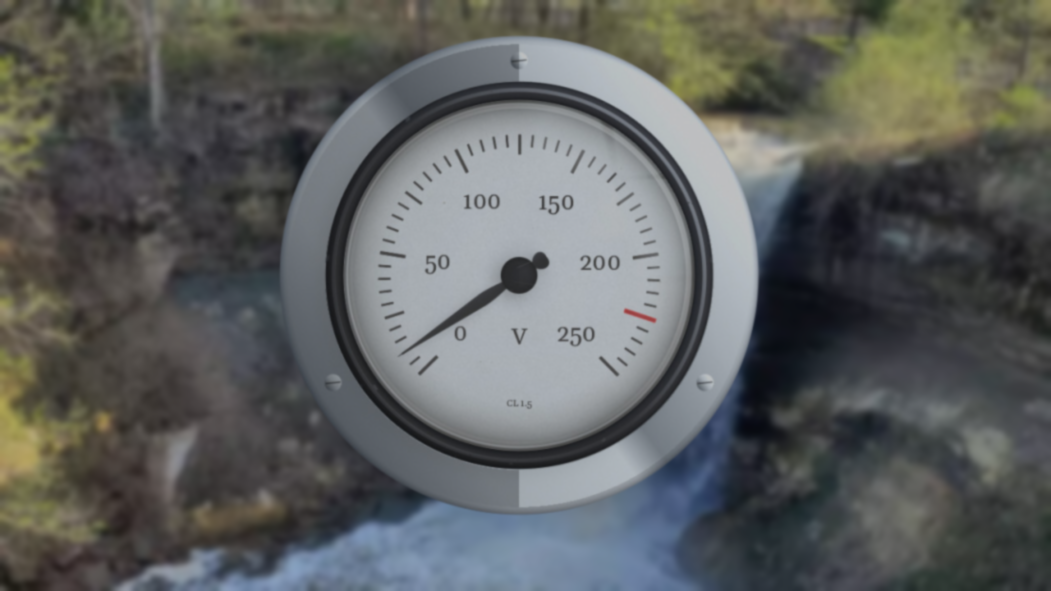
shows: 10 V
